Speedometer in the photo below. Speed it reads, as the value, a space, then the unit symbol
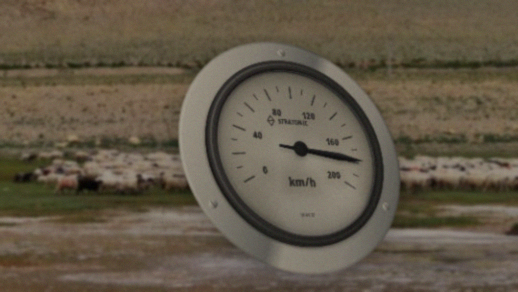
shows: 180 km/h
